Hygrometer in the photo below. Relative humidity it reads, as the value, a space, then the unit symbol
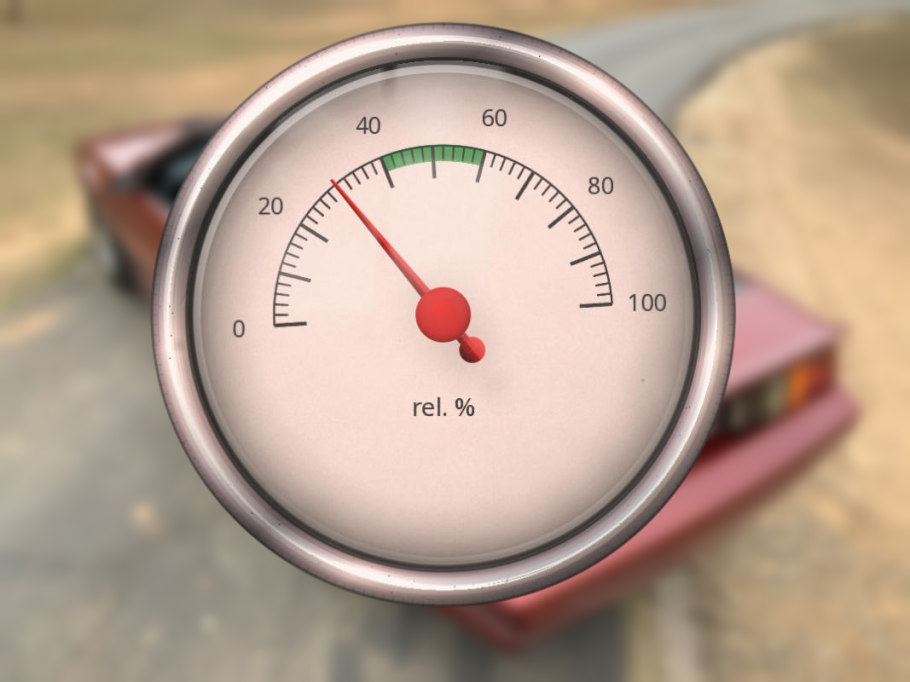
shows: 30 %
